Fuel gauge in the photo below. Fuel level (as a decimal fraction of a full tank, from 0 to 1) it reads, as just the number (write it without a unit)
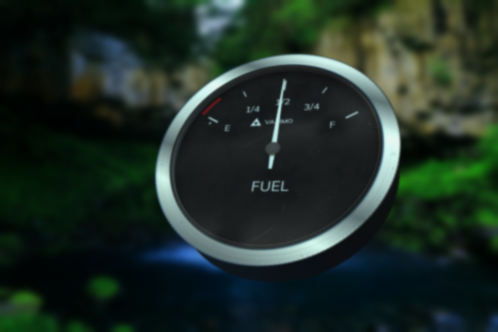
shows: 0.5
